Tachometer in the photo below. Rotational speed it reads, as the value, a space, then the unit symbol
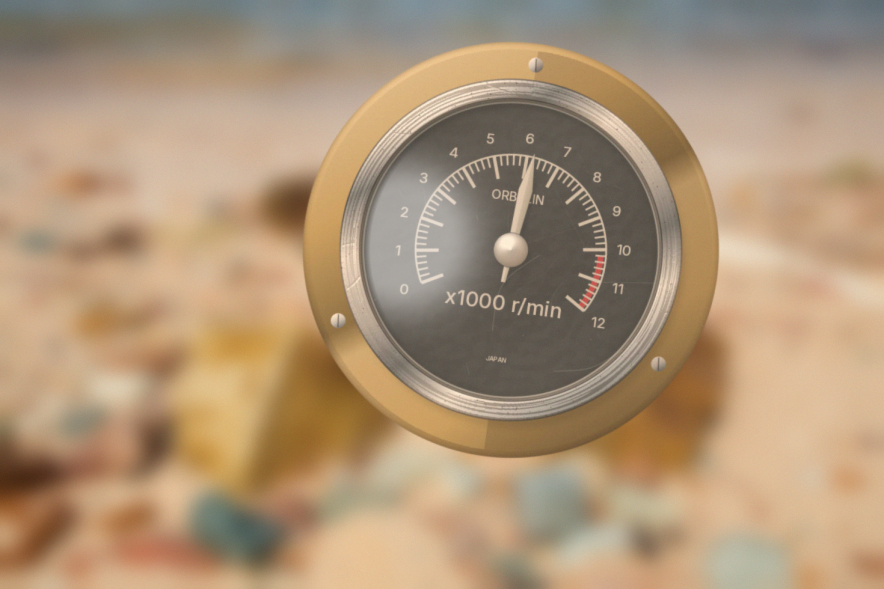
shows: 6200 rpm
